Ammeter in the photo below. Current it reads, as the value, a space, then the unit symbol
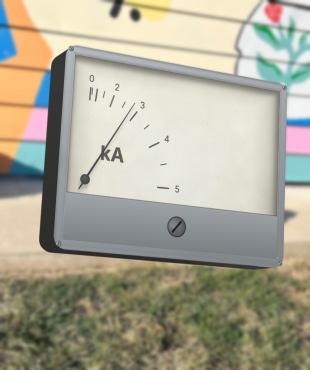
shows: 2.75 kA
